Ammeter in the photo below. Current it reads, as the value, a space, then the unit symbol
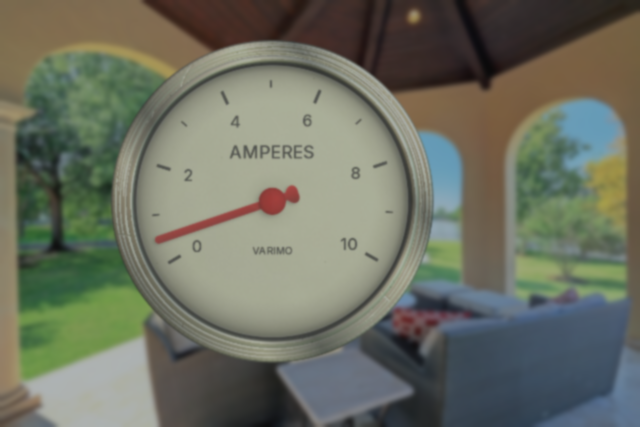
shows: 0.5 A
